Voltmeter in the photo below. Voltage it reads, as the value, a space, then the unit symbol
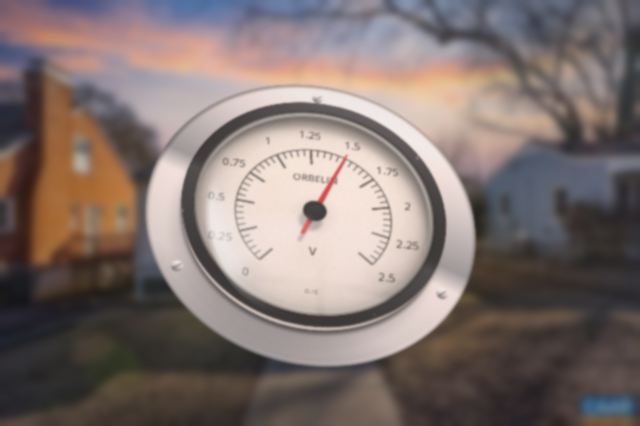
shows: 1.5 V
